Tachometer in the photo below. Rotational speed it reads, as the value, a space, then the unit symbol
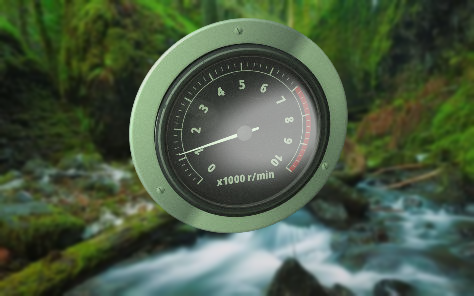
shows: 1200 rpm
